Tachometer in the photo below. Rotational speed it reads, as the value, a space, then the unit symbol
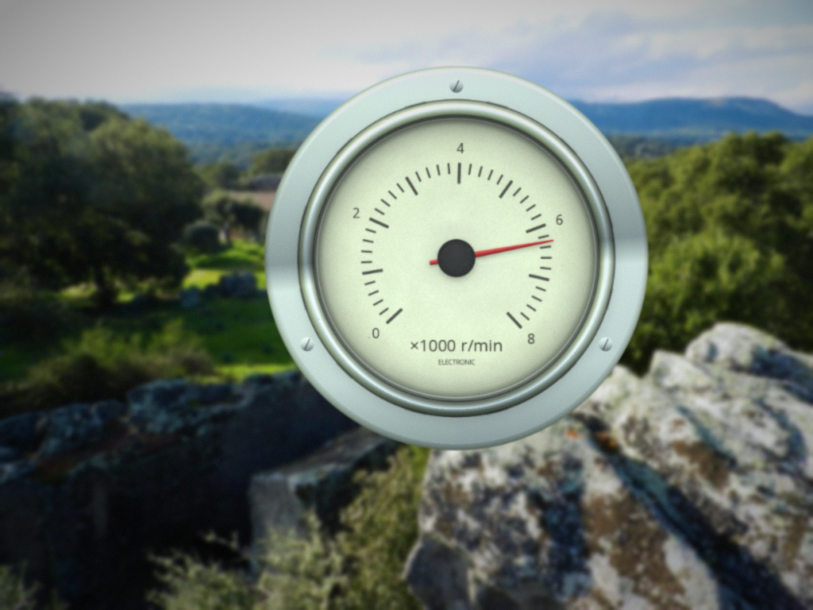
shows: 6300 rpm
